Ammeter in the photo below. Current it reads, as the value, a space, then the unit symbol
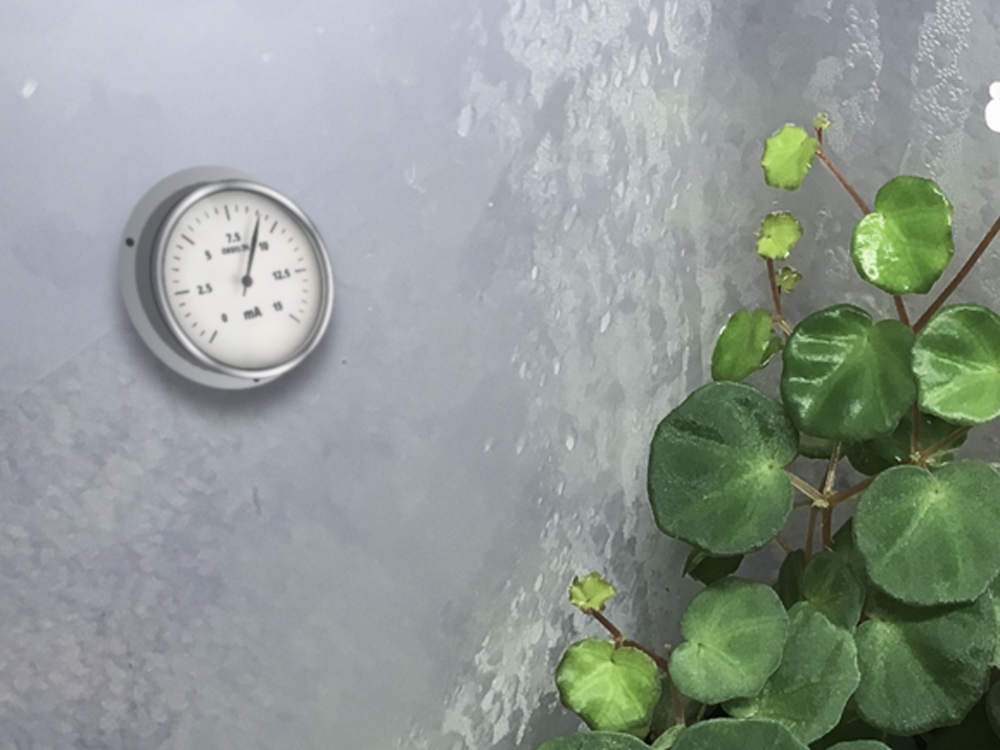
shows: 9 mA
